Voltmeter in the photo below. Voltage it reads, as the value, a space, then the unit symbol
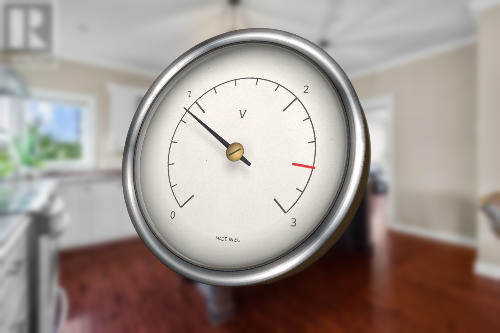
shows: 0.9 V
